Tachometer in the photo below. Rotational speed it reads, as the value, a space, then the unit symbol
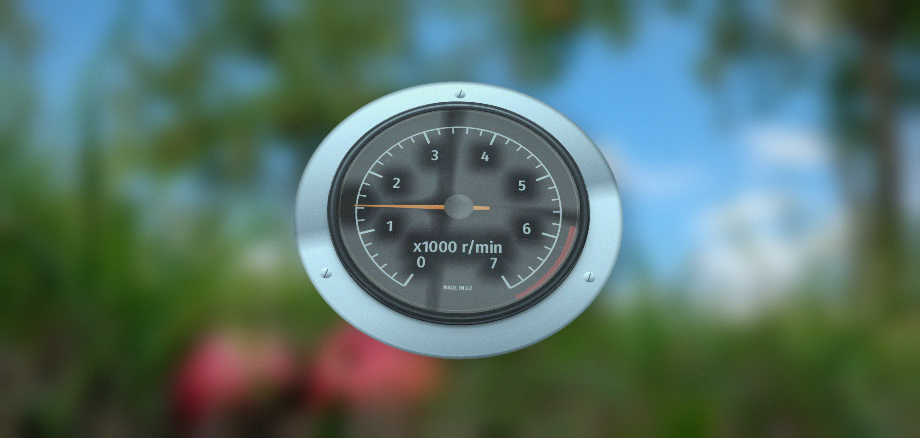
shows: 1400 rpm
